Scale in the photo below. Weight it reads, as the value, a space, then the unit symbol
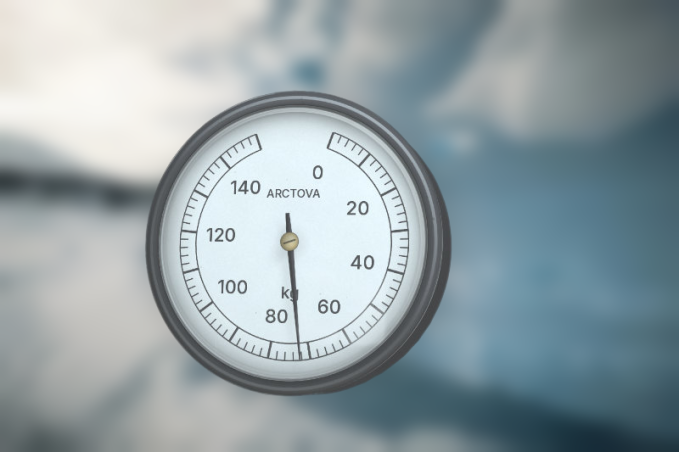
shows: 72 kg
